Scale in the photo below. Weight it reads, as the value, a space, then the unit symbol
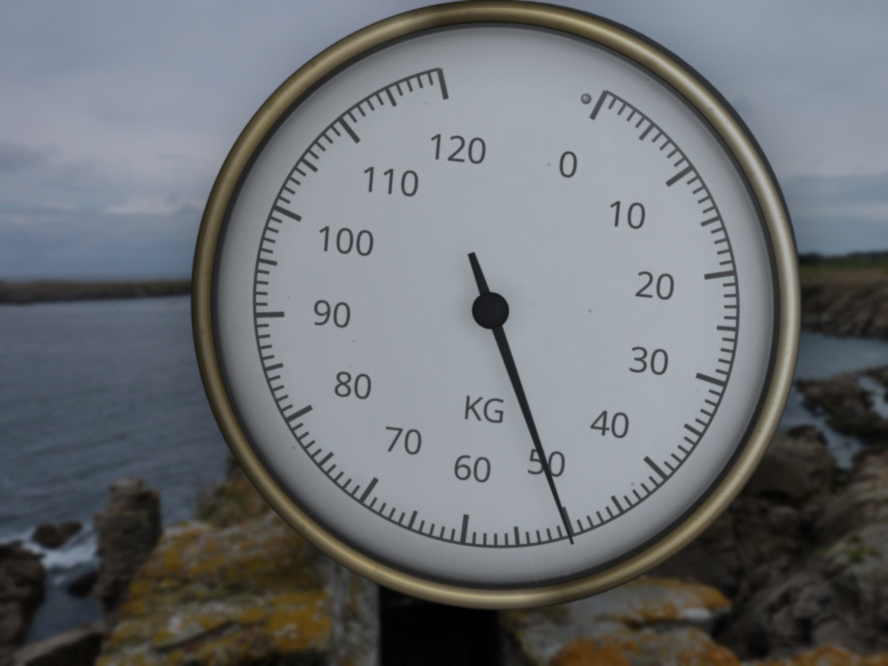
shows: 50 kg
